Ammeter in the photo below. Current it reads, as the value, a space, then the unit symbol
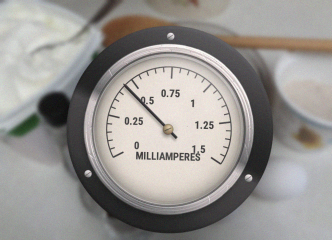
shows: 0.45 mA
